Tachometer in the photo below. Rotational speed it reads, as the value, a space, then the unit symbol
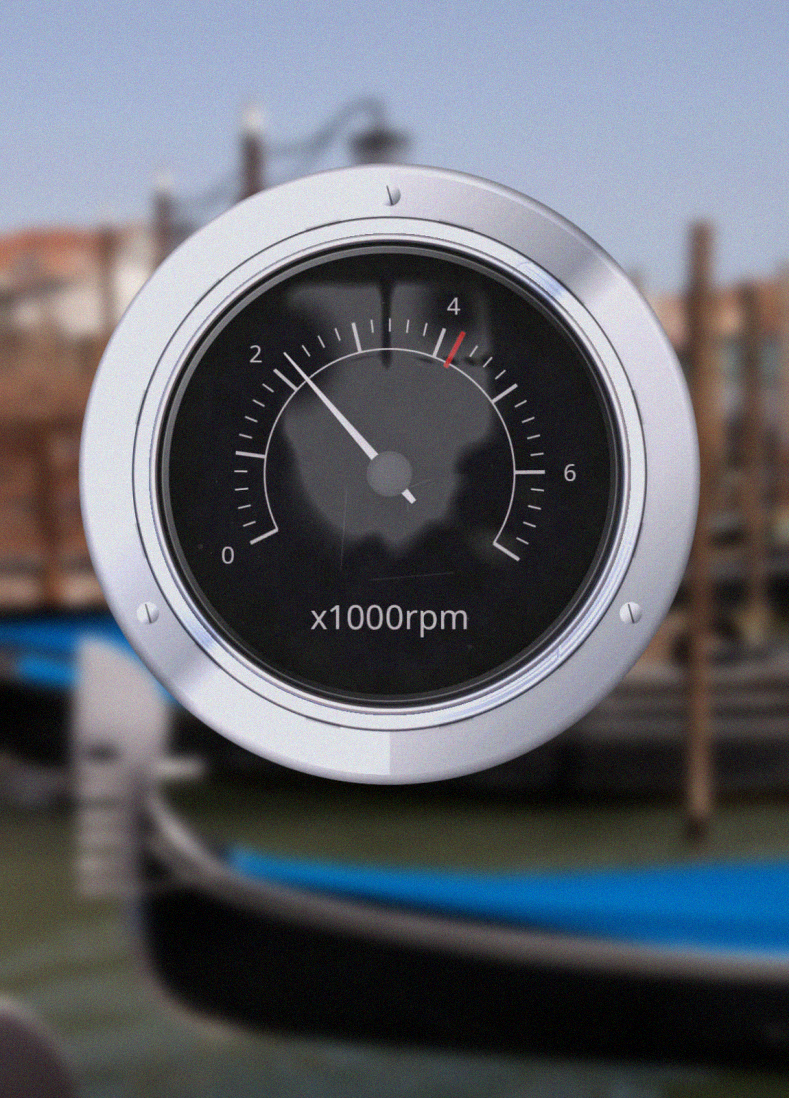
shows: 2200 rpm
